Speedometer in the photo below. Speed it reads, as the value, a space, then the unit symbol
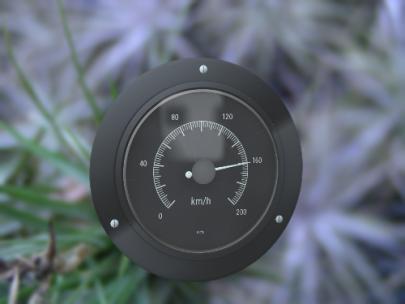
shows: 160 km/h
